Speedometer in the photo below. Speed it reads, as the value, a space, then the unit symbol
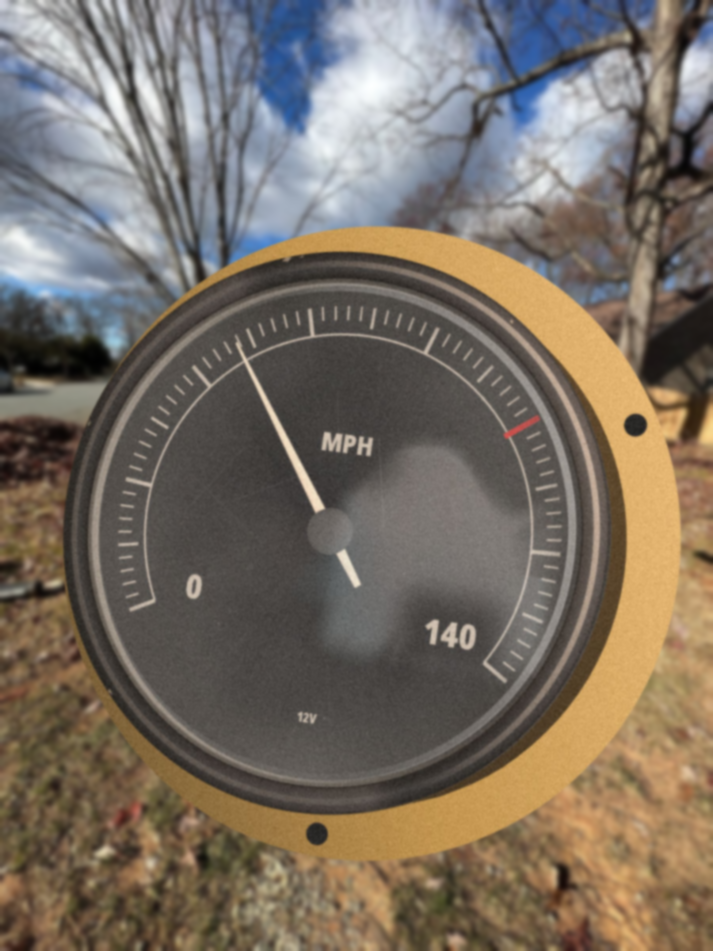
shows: 48 mph
